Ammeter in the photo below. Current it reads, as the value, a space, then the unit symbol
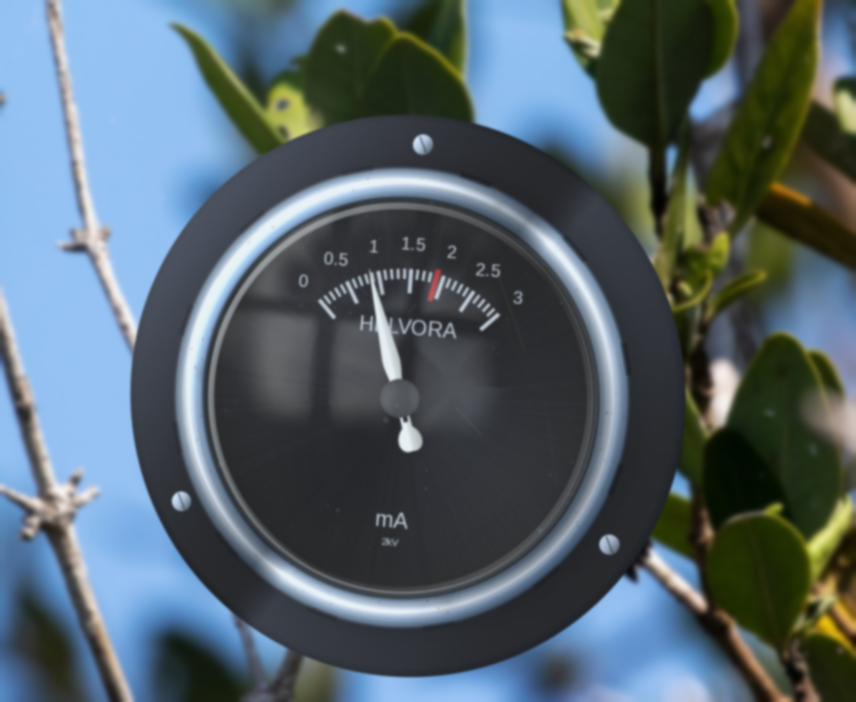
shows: 0.9 mA
